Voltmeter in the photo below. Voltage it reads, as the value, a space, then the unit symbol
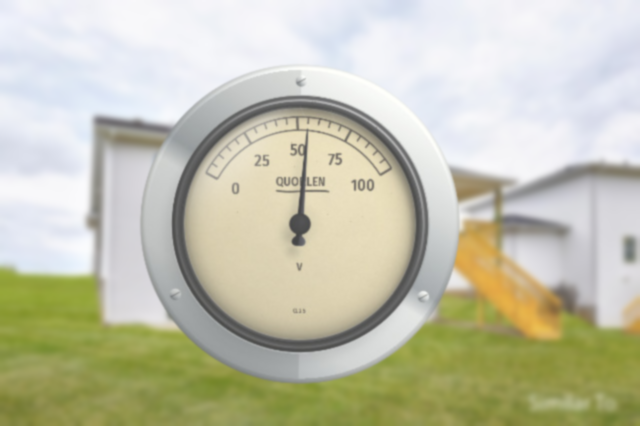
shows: 55 V
